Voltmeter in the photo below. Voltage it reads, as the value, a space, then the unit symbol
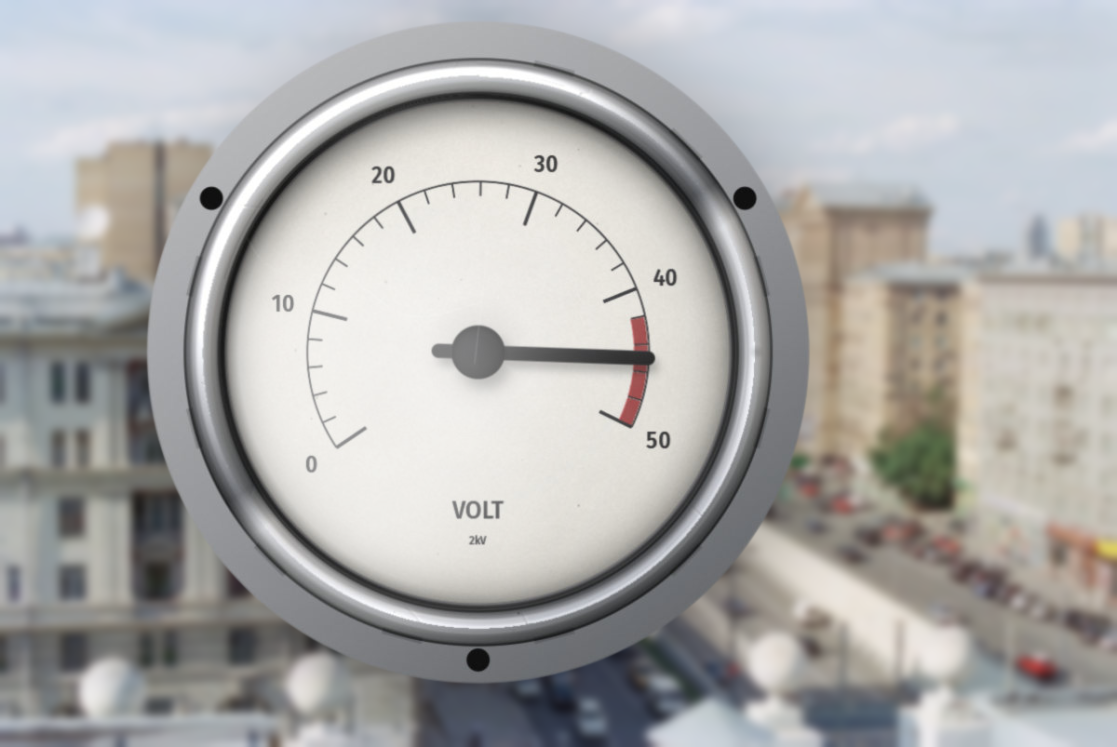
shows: 45 V
